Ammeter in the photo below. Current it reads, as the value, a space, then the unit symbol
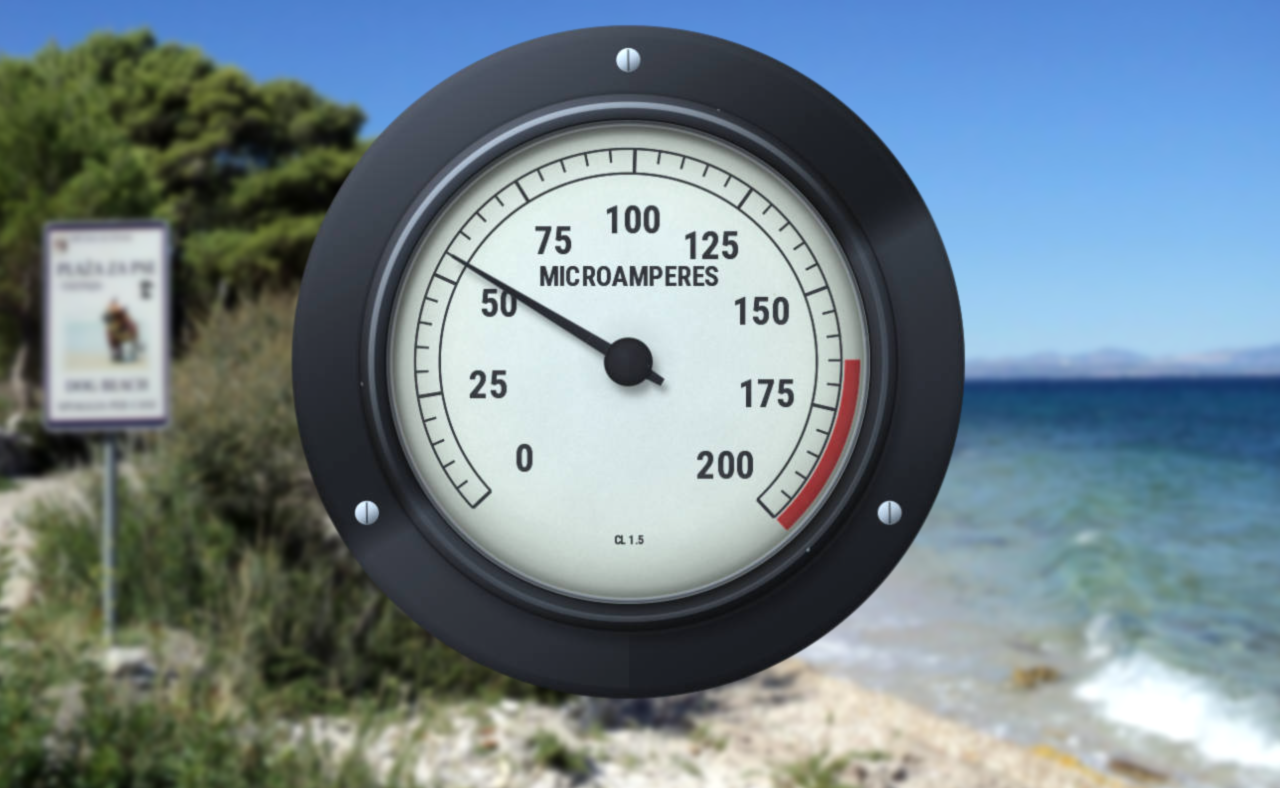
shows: 55 µA
